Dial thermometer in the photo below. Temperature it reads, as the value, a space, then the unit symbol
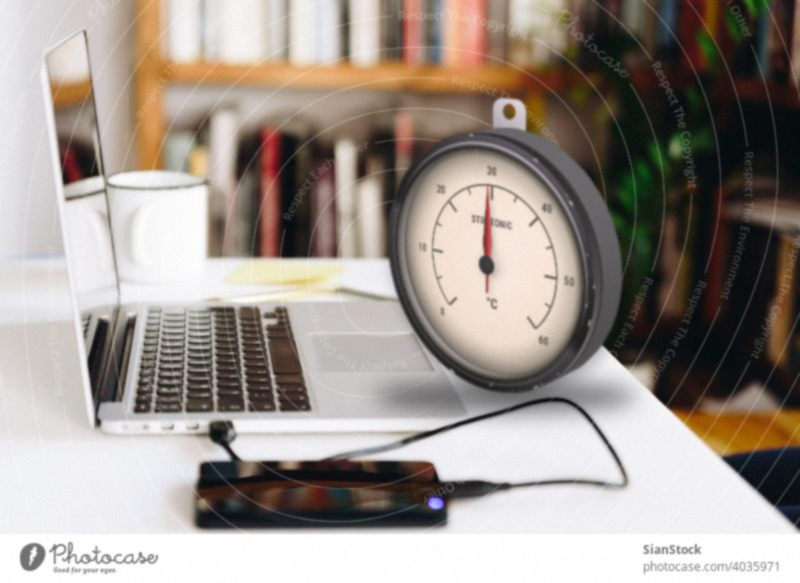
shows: 30 °C
